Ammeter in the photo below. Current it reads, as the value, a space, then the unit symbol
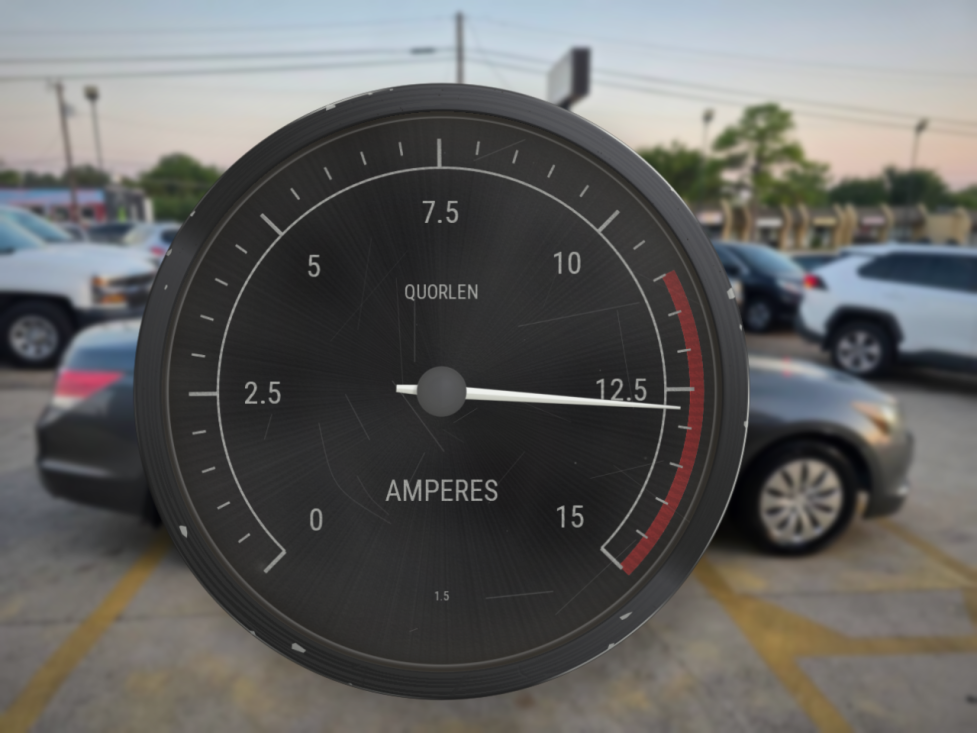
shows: 12.75 A
